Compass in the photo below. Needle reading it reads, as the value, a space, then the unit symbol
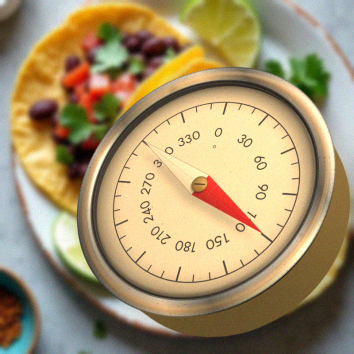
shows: 120 °
